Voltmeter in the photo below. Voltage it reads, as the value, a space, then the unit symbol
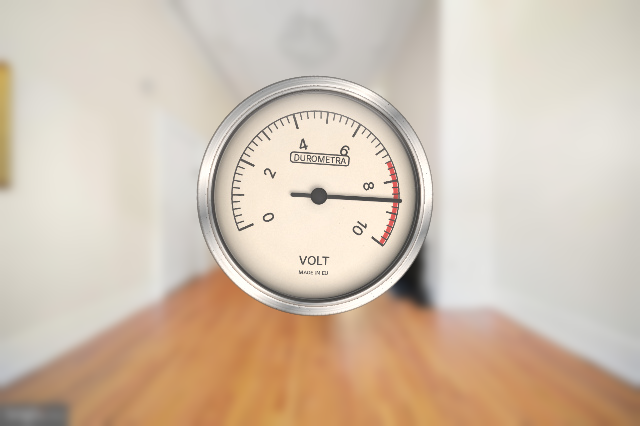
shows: 8.6 V
